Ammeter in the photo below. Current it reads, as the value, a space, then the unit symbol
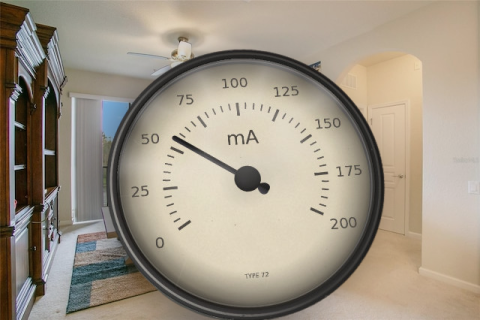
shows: 55 mA
